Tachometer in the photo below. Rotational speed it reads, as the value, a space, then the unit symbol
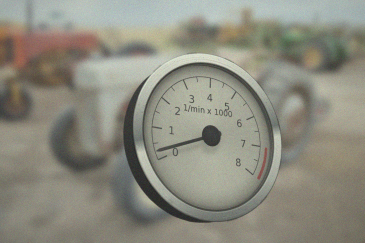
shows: 250 rpm
